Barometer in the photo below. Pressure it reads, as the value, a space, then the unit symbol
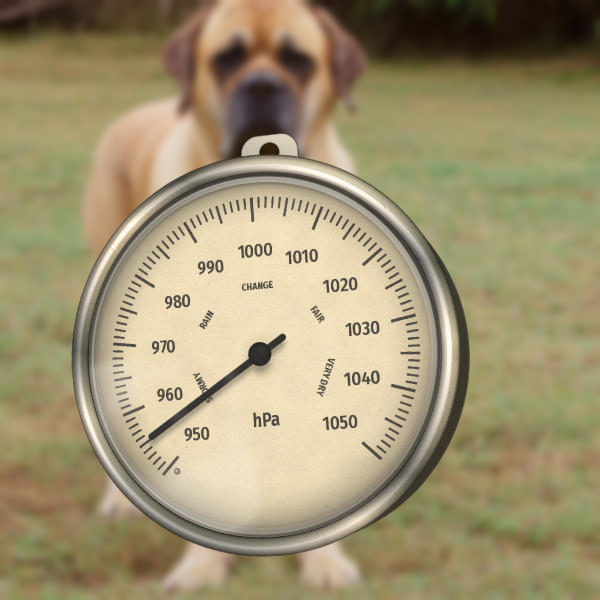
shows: 955 hPa
